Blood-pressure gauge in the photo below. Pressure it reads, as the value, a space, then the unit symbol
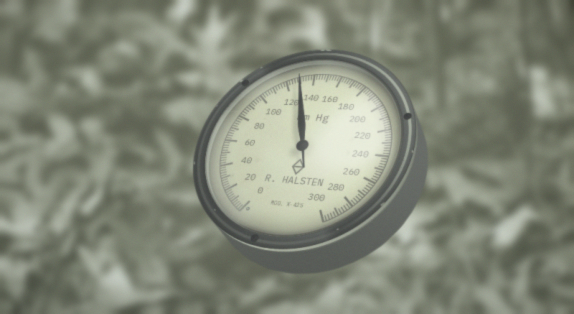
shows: 130 mmHg
